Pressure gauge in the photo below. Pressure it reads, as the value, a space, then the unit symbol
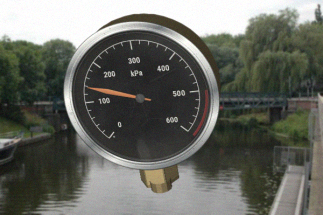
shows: 140 kPa
